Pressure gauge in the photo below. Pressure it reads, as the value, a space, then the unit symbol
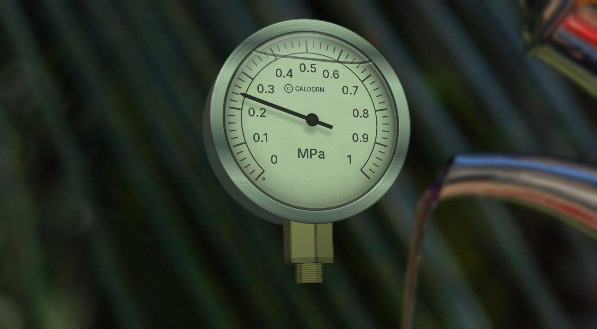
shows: 0.24 MPa
